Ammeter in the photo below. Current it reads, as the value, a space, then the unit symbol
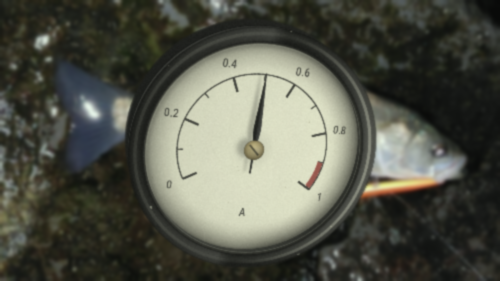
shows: 0.5 A
